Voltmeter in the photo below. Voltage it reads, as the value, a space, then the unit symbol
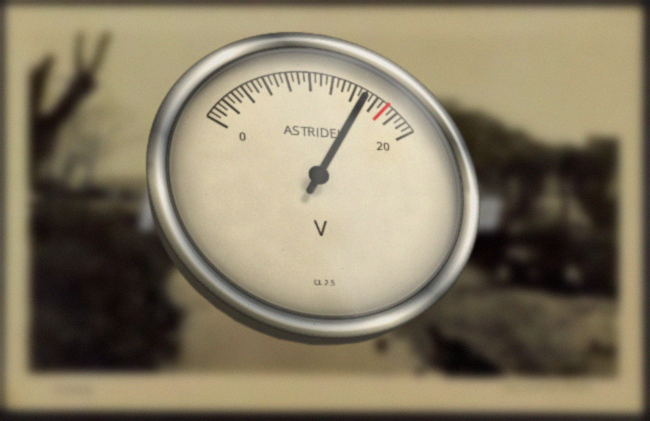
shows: 15 V
